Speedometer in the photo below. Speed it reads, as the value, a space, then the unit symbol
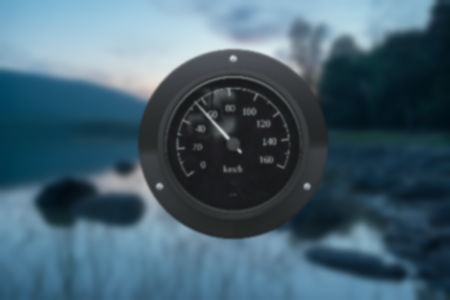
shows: 55 km/h
